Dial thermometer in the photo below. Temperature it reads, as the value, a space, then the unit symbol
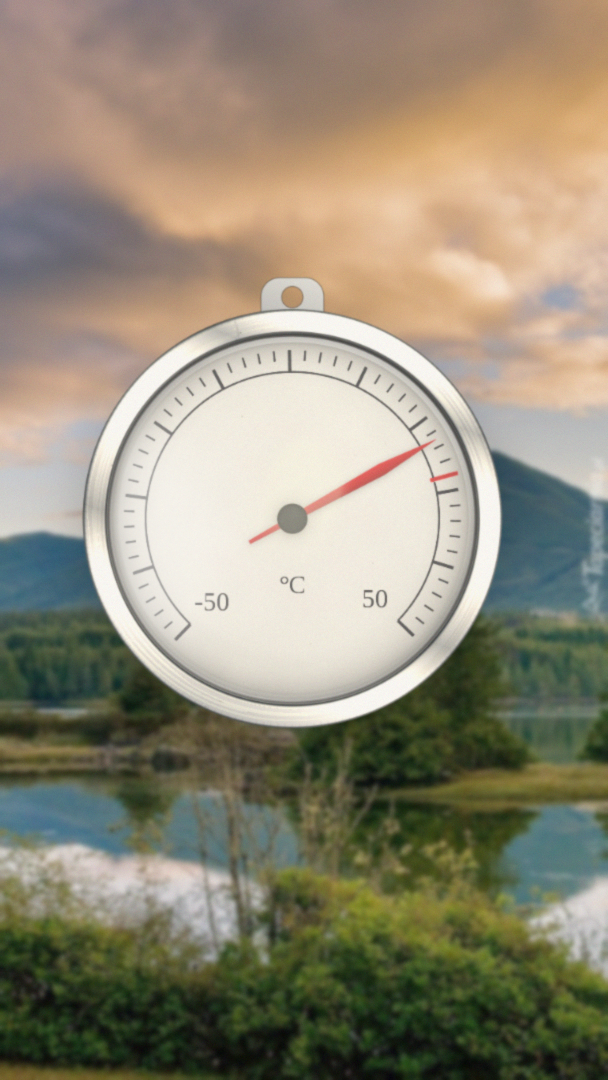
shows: 23 °C
